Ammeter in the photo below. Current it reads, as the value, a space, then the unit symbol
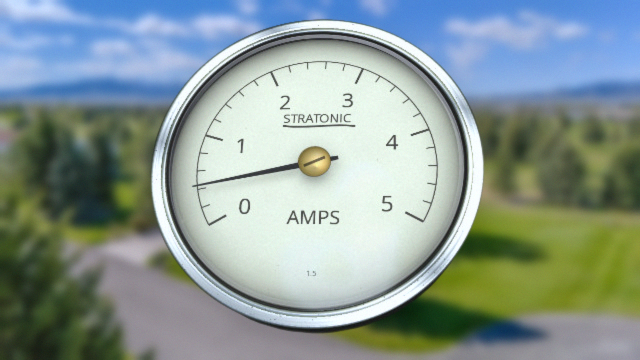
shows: 0.4 A
